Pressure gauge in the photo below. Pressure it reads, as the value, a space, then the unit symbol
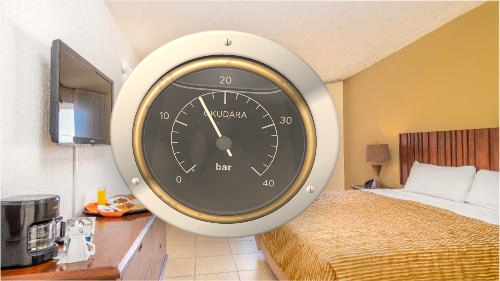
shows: 16 bar
